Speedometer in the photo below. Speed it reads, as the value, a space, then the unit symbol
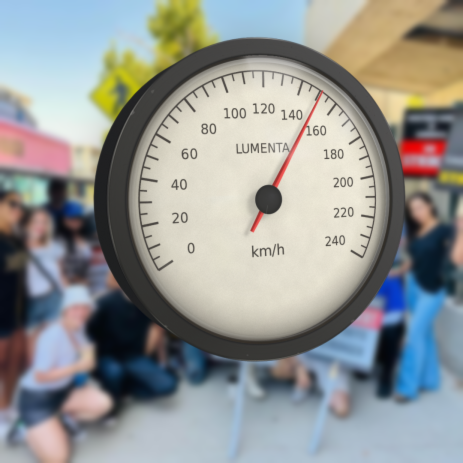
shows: 150 km/h
